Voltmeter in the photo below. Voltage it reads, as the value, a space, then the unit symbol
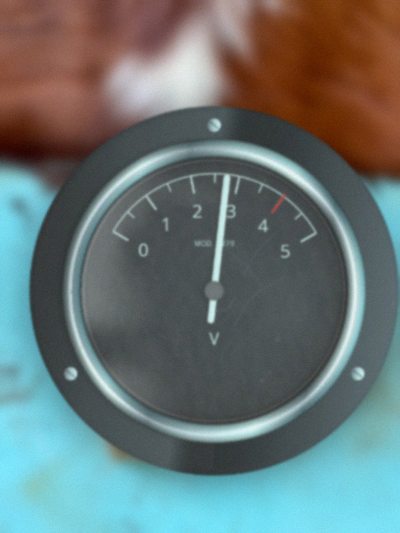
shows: 2.75 V
